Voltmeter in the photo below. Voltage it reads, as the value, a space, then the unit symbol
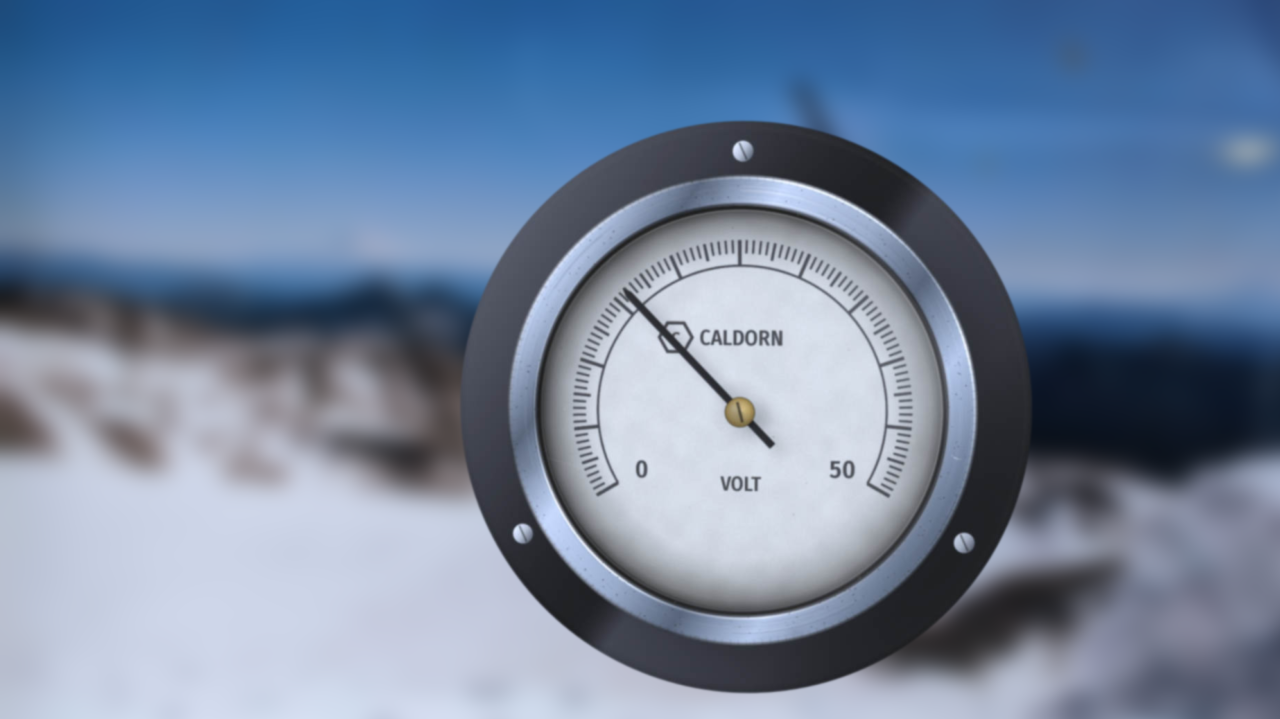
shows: 16 V
